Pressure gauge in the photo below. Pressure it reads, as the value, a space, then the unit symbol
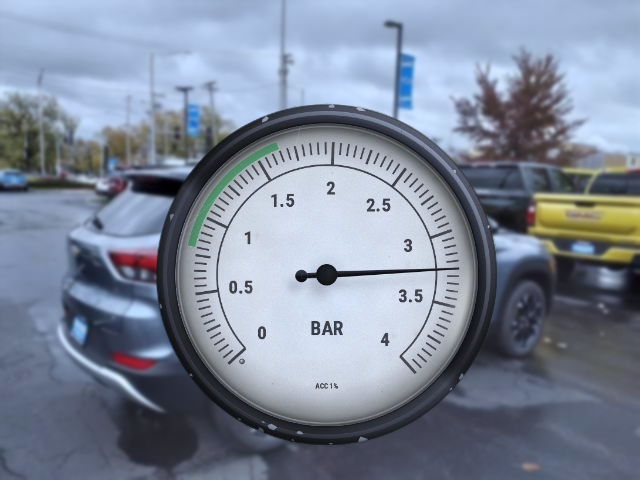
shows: 3.25 bar
